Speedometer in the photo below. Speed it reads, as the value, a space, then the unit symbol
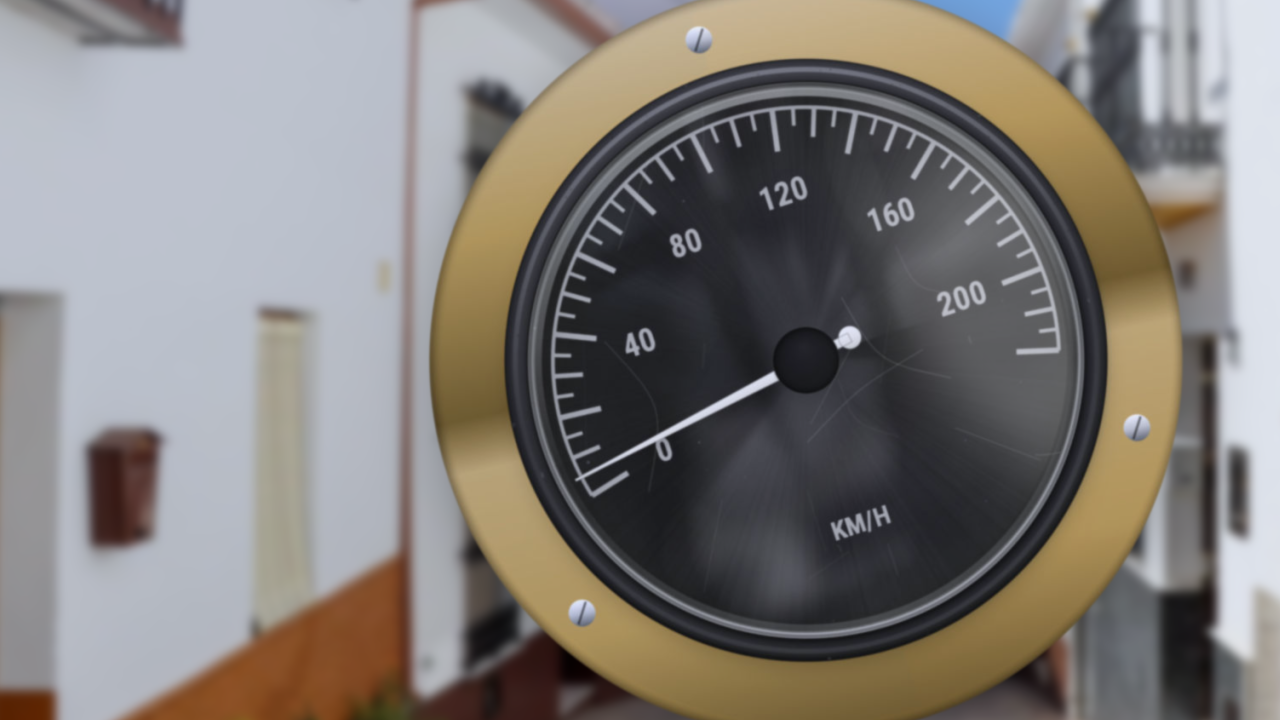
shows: 5 km/h
